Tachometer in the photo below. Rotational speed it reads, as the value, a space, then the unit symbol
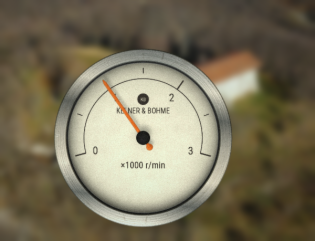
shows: 1000 rpm
